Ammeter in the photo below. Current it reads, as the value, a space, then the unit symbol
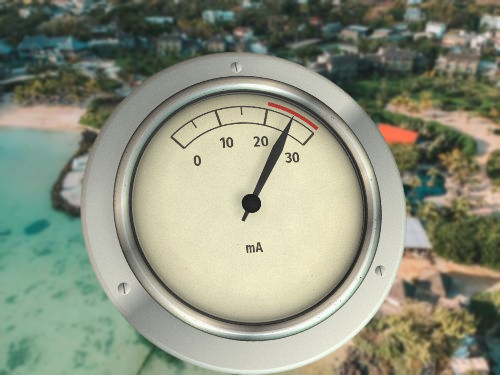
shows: 25 mA
